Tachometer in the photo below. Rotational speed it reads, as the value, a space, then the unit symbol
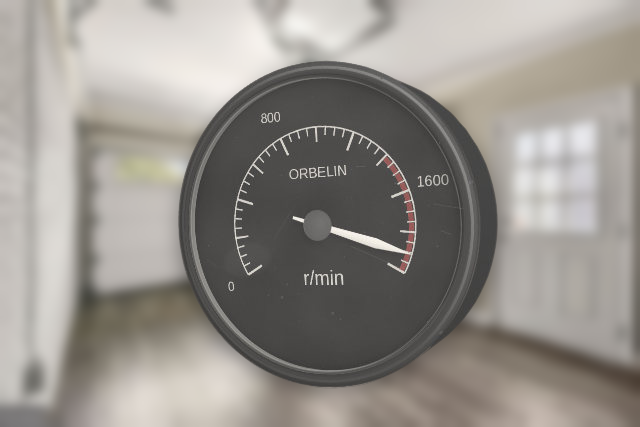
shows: 1900 rpm
